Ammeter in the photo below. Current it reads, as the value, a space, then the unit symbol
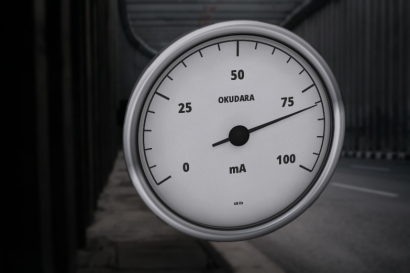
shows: 80 mA
